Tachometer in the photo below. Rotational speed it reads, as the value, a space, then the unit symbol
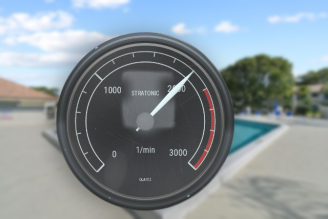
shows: 2000 rpm
